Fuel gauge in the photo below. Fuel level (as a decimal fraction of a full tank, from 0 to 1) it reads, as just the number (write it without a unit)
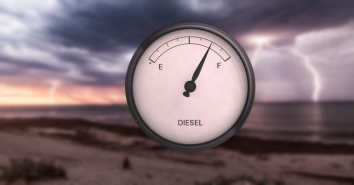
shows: 0.75
